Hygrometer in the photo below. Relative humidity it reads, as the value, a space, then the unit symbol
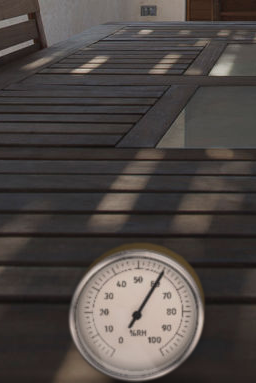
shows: 60 %
